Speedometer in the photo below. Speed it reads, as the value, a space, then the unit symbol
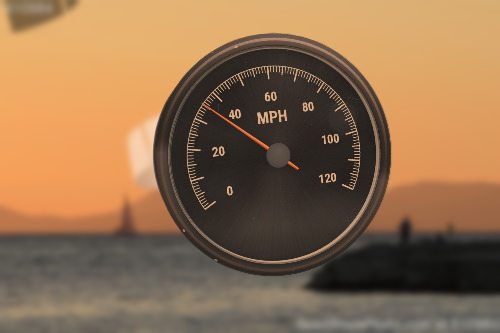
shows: 35 mph
